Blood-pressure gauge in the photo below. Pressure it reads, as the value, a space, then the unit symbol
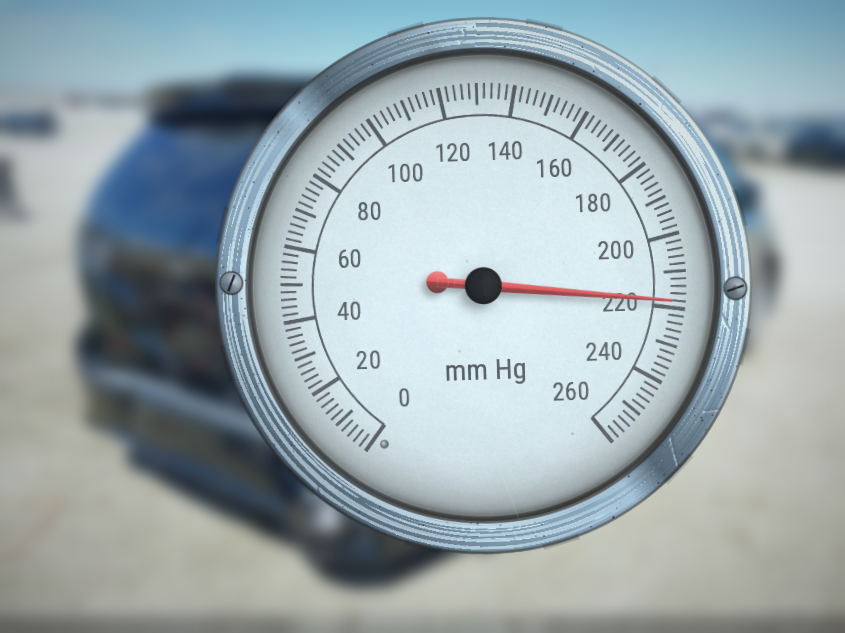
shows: 218 mmHg
